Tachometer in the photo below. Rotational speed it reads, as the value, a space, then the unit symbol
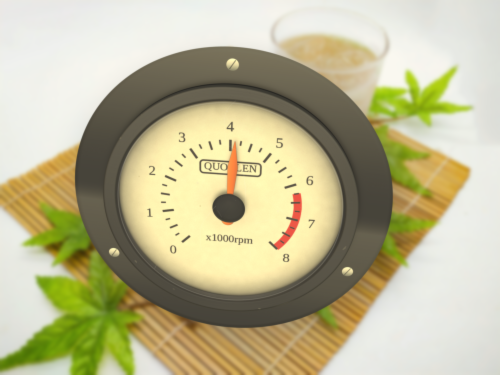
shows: 4125 rpm
